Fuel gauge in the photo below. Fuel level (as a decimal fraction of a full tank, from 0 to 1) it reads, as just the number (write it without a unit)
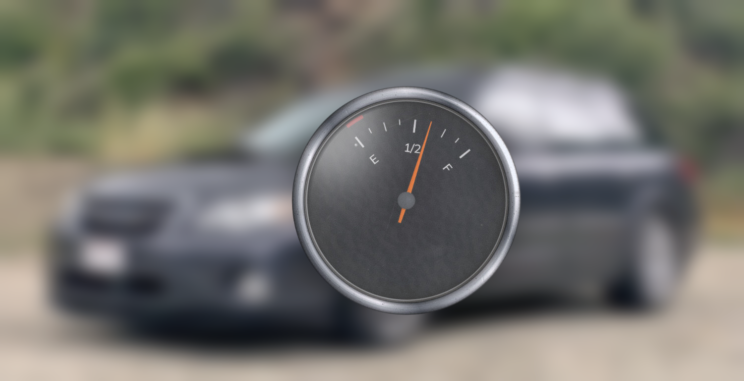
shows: 0.625
